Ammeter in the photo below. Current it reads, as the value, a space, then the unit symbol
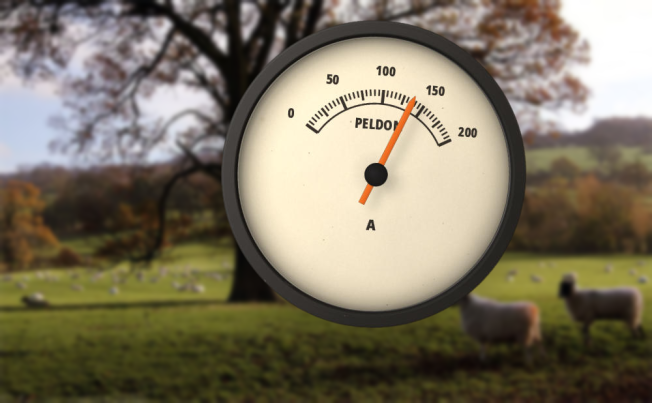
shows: 135 A
